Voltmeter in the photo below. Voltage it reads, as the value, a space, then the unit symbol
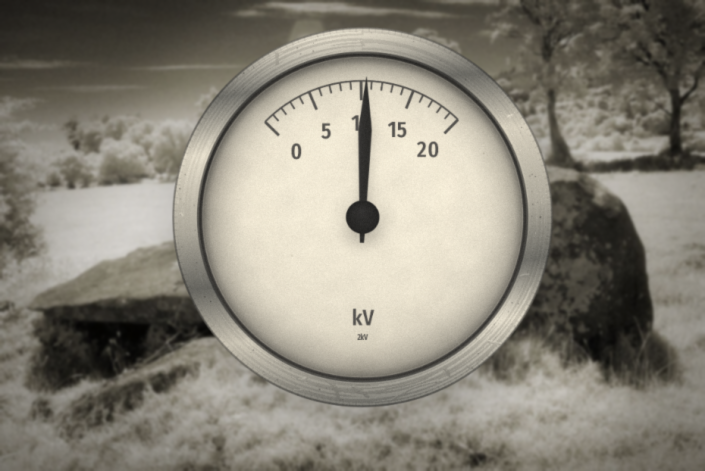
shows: 10.5 kV
